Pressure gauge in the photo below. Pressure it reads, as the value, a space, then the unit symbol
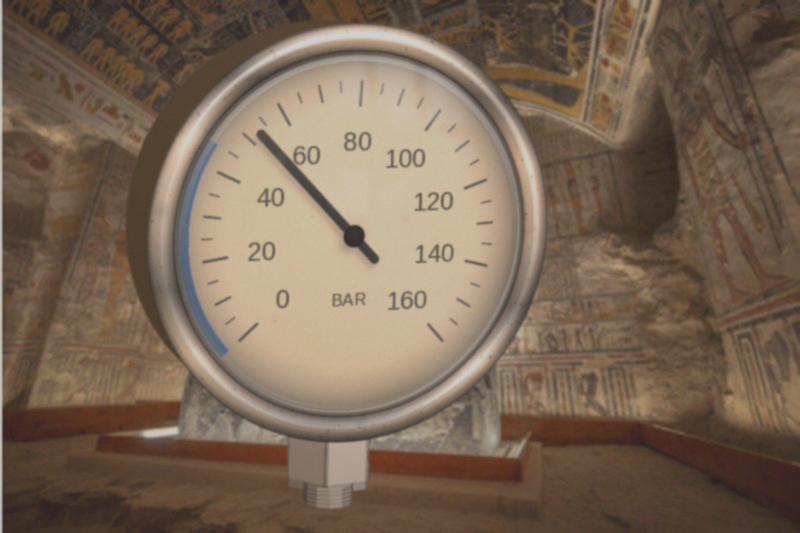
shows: 52.5 bar
